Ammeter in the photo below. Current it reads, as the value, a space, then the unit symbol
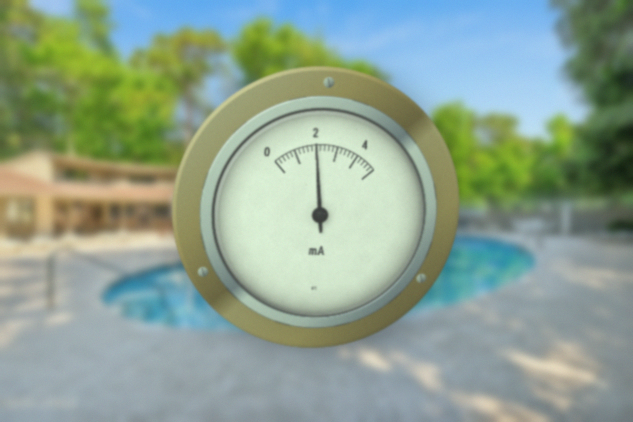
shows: 2 mA
